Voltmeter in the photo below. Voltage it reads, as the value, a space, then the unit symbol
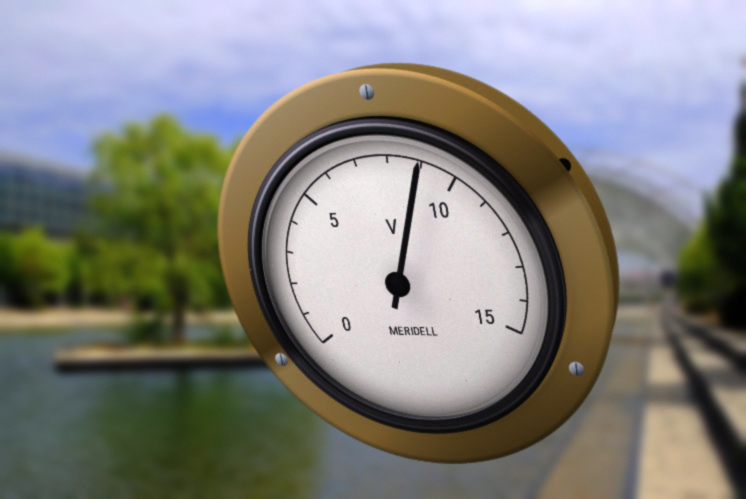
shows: 9 V
